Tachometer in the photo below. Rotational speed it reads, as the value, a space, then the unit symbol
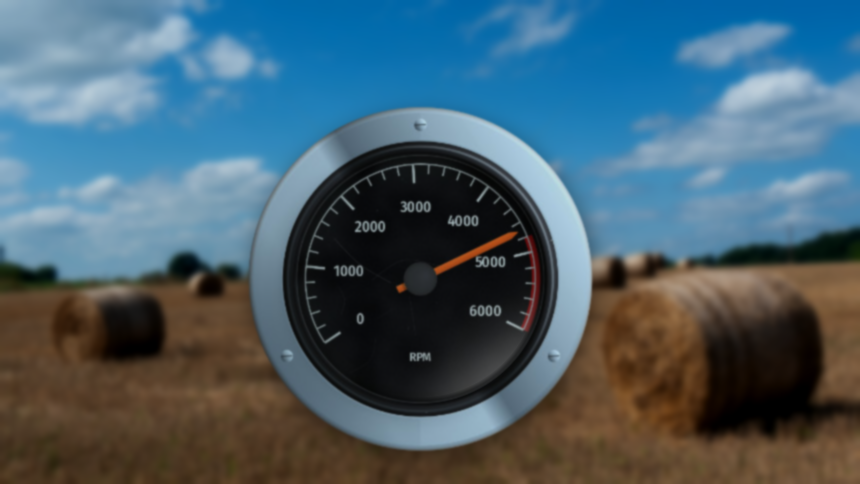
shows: 4700 rpm
